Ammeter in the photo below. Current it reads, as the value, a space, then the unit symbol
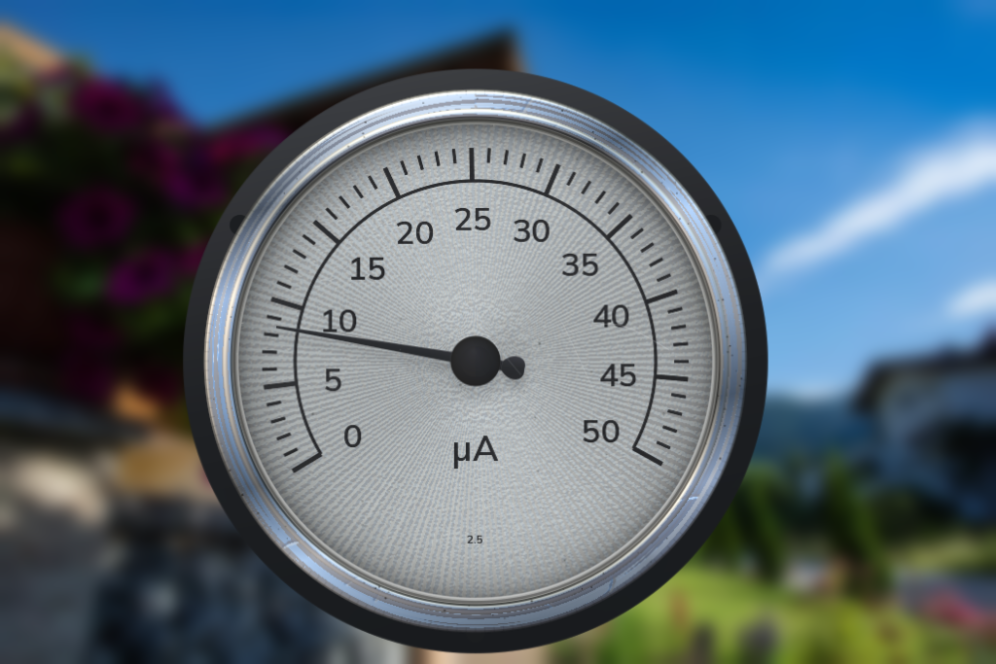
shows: 8.5 µA
